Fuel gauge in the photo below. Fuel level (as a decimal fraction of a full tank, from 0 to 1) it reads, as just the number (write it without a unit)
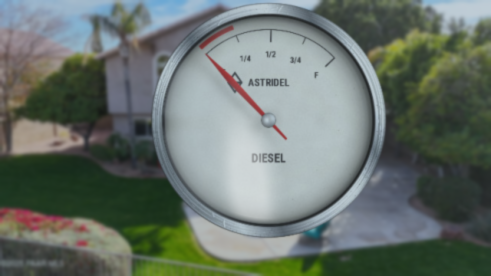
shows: 0
